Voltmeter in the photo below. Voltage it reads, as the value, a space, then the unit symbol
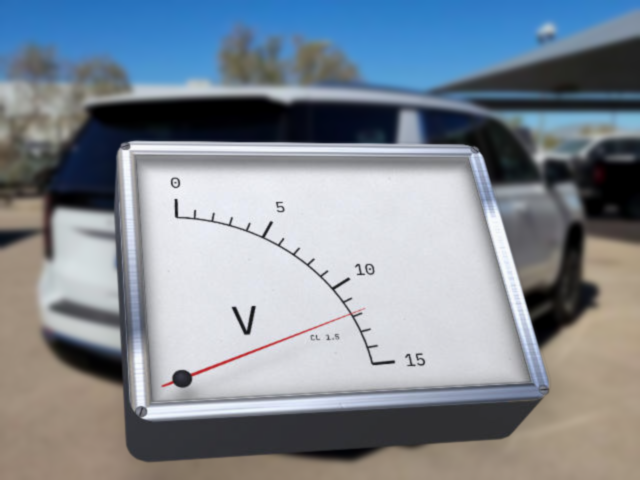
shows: 12 V
